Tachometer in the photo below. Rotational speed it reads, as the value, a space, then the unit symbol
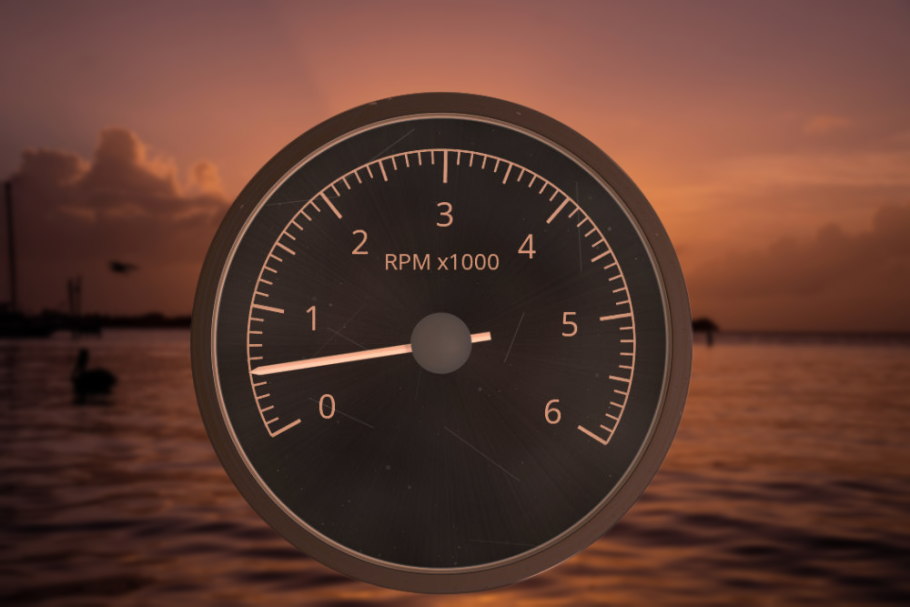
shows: 500 rpm
